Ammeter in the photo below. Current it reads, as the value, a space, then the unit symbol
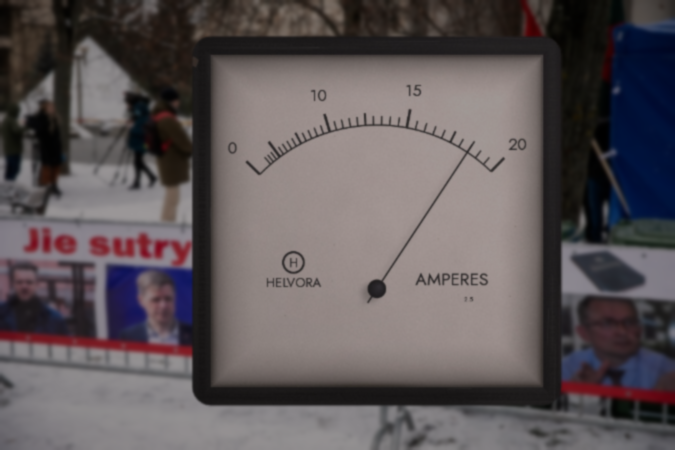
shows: 18.5 A
